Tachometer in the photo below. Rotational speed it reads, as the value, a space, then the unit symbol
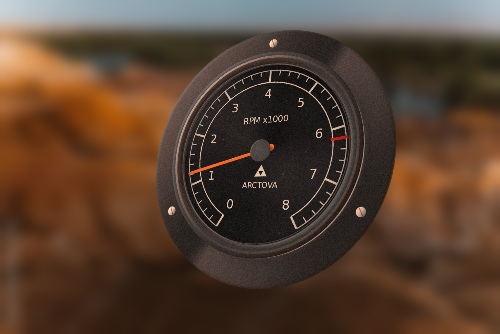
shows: 1200 rpm
